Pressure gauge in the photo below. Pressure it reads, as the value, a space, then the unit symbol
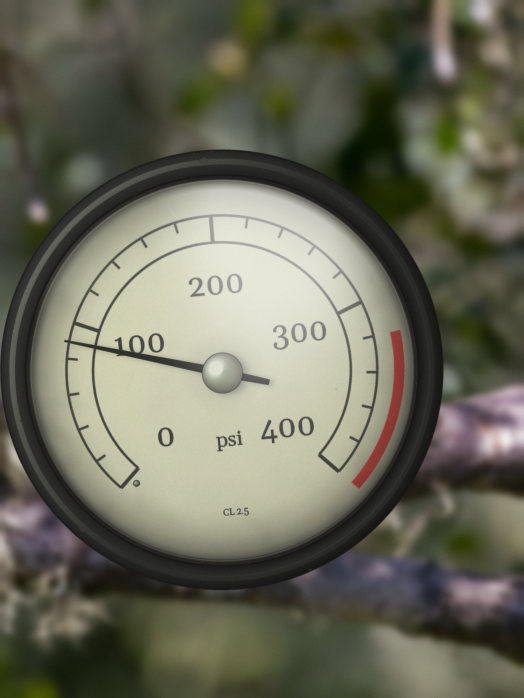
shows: 90 psi
